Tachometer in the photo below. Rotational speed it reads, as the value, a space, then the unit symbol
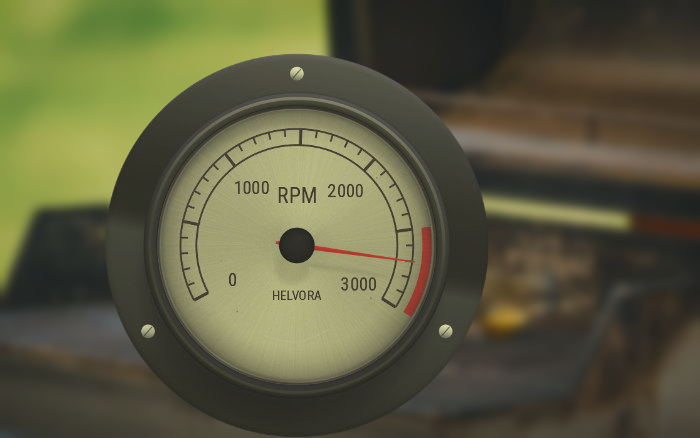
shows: 2700 rpm
